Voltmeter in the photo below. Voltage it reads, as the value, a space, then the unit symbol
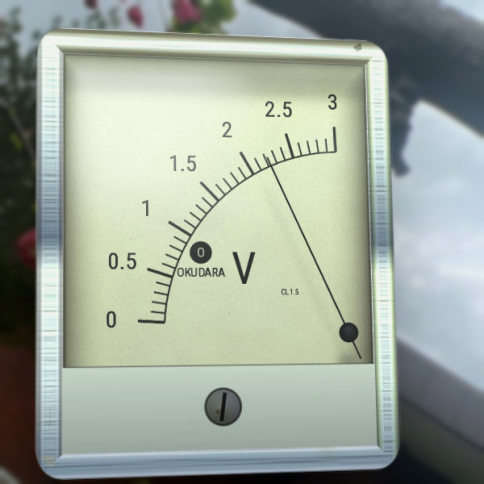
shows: 2.2 V
